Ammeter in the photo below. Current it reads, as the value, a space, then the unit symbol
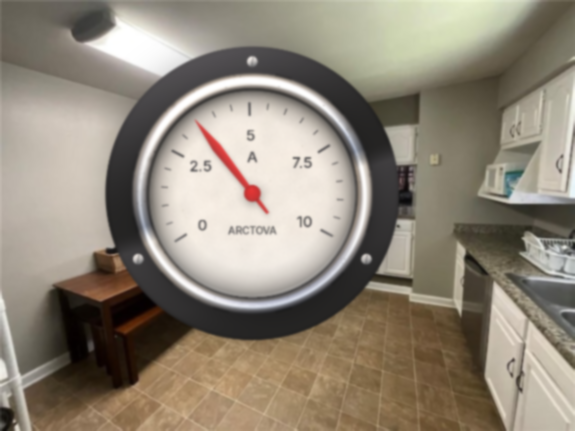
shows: 3.5 A
